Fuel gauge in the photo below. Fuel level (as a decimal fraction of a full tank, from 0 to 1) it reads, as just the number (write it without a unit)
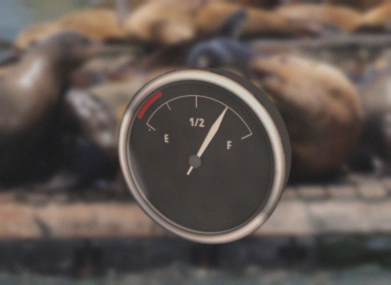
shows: 0.75
